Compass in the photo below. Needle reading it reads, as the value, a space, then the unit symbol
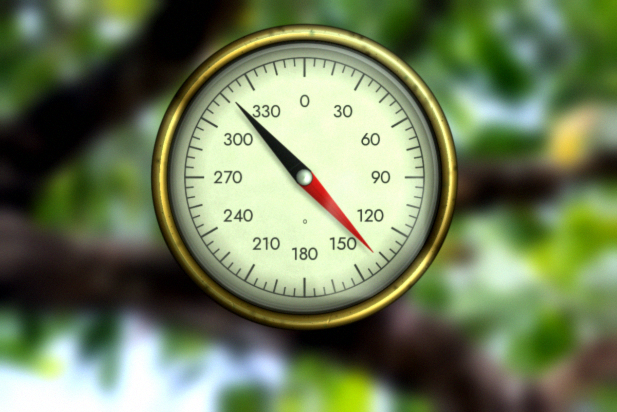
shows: 137.5 °
